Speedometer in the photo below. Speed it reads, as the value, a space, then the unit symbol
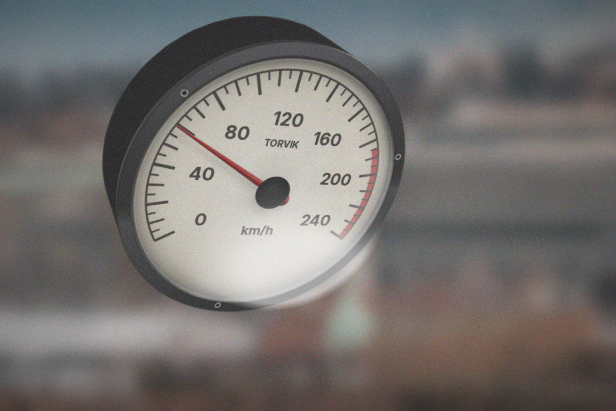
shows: 60 km/h
